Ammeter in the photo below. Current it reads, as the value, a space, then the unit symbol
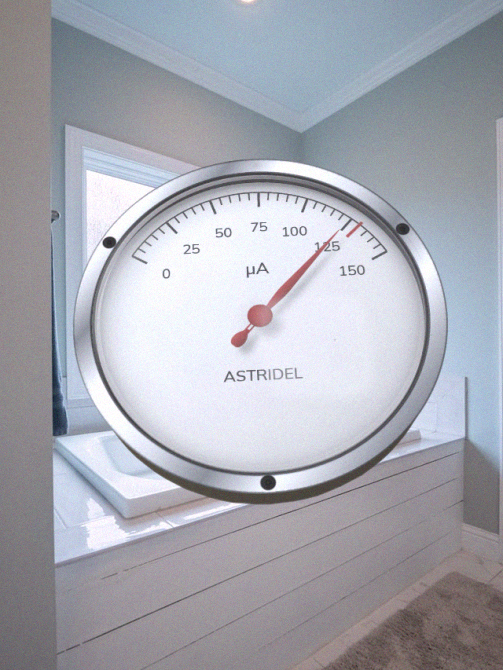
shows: 125 µA
